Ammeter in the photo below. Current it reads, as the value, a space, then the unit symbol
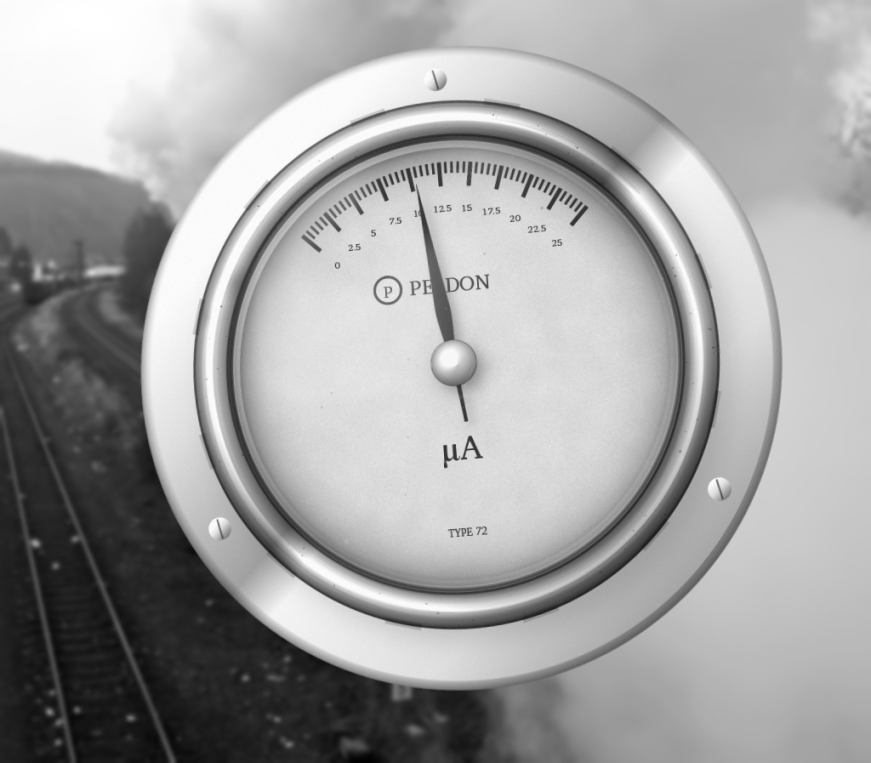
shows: 10.5 µA
